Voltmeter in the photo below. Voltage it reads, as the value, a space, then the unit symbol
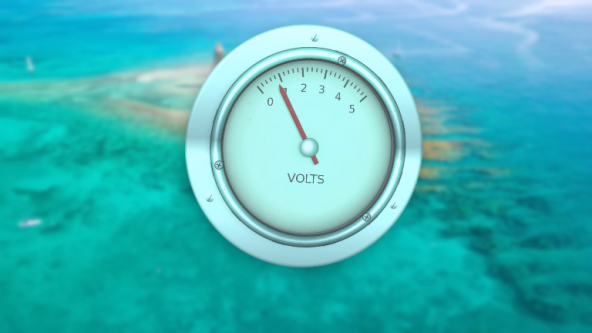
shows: 0.8 V
